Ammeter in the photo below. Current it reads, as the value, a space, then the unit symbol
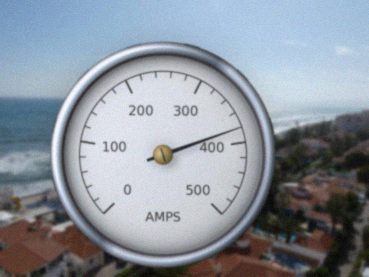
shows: 380 A
